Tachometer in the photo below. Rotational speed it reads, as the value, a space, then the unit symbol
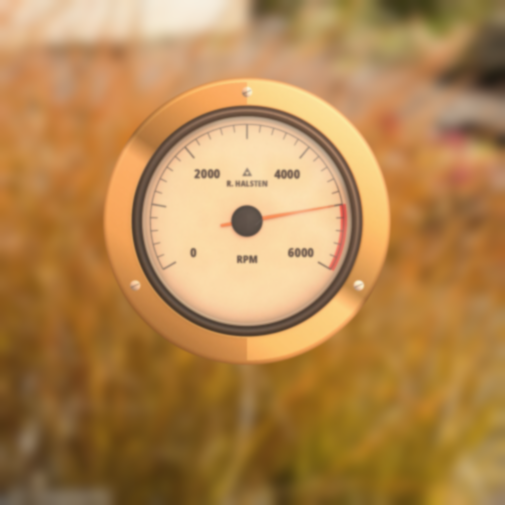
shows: 5000 rpm
